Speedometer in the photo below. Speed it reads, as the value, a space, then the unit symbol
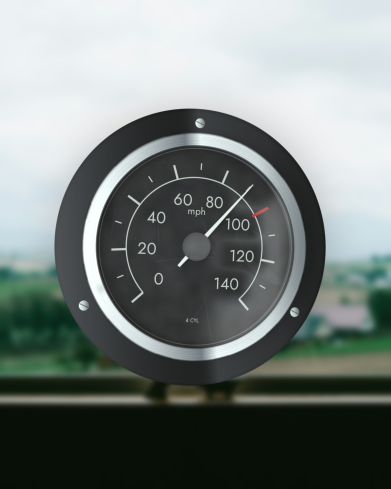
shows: 90 mph
